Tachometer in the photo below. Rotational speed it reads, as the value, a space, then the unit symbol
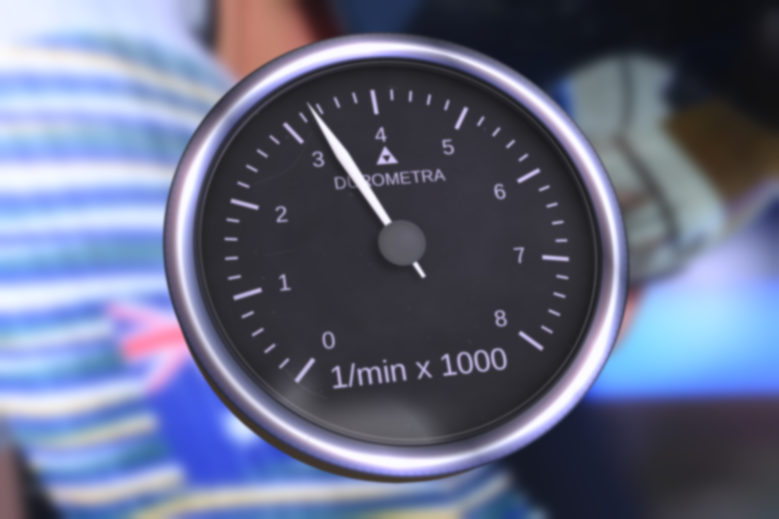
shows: 3300 rpm
